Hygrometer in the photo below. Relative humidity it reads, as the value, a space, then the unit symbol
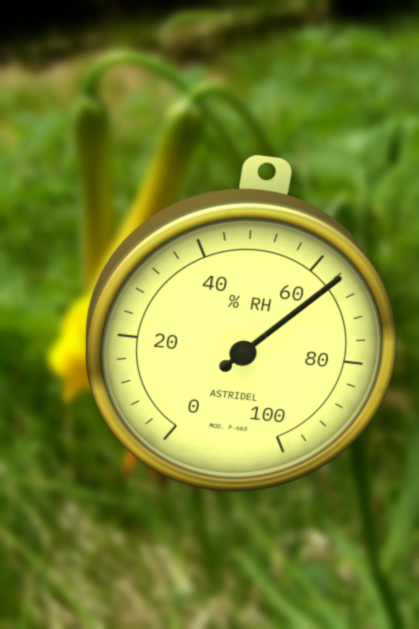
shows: 64 %
